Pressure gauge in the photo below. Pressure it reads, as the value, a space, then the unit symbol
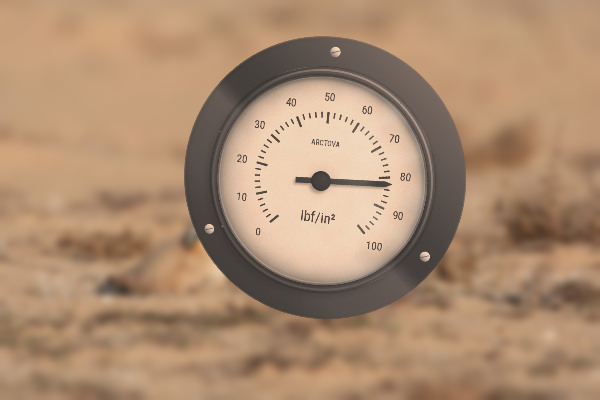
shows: 82 psi
